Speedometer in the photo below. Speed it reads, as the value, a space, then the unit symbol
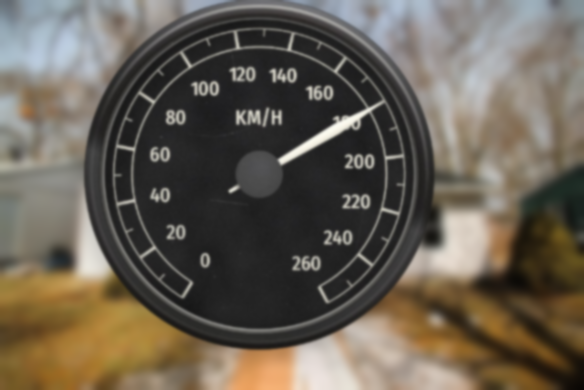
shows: 180 km/h
